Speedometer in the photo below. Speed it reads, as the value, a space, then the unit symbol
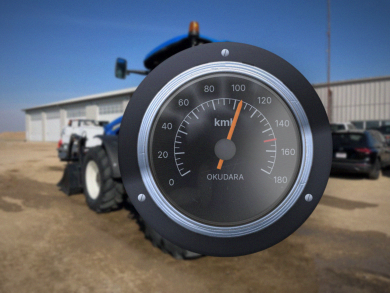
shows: 105 km/h
